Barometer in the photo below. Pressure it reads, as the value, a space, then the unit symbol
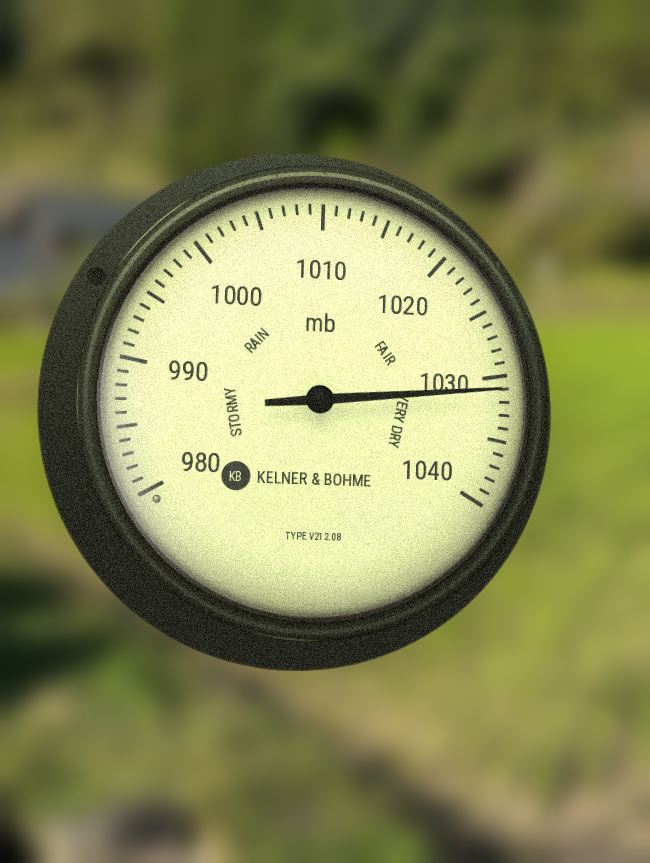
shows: 1031 mbar
